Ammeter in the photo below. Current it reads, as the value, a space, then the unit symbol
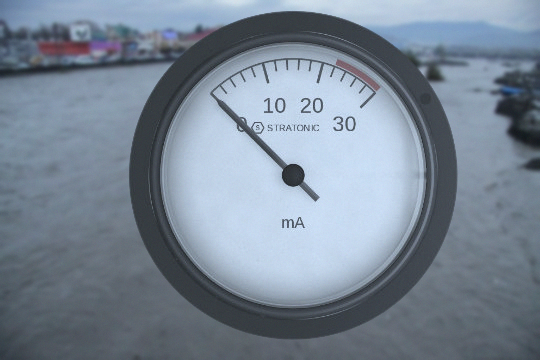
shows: 0 mA
